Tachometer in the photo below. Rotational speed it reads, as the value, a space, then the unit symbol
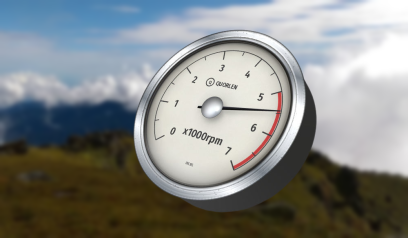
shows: 5500 rpm
